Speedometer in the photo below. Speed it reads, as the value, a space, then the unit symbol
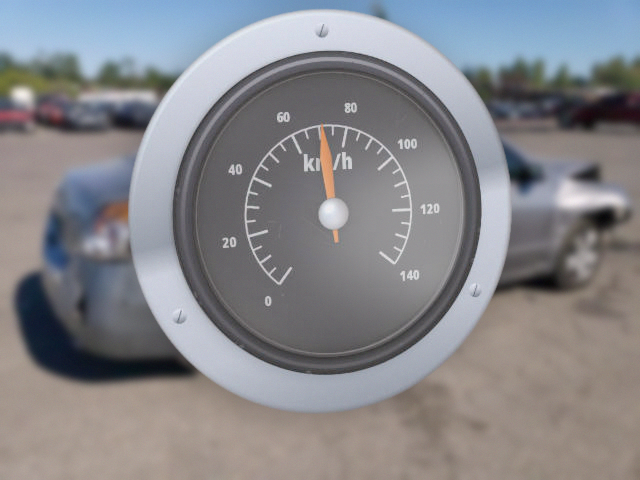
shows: 70 km/h
